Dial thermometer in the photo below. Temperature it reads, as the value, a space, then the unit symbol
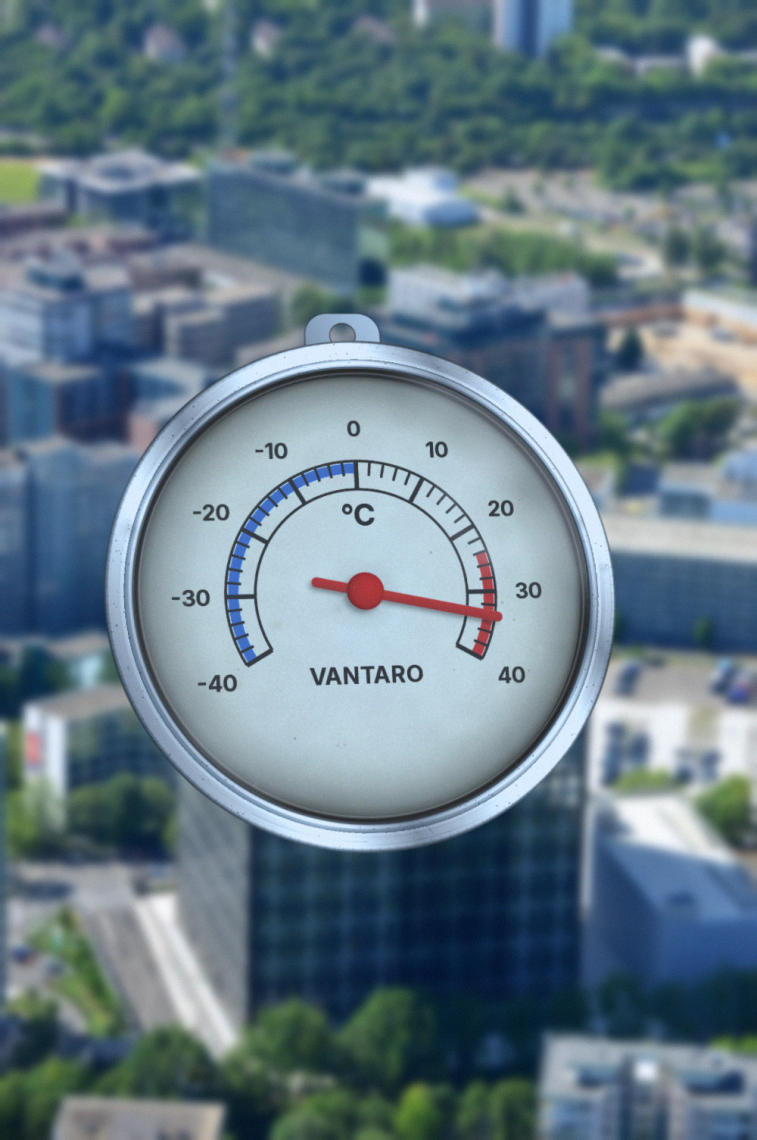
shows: 34 °C
